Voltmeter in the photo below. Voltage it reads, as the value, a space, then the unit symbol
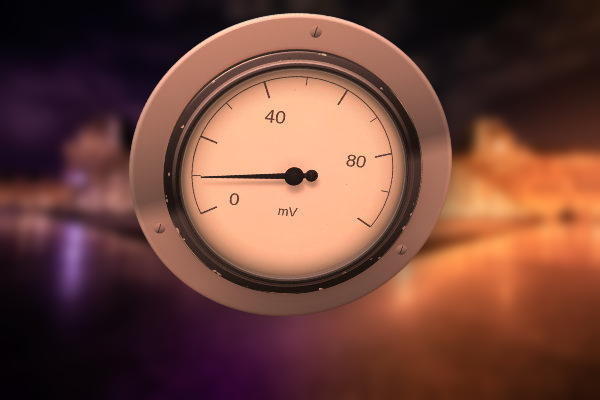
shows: 10 mV
